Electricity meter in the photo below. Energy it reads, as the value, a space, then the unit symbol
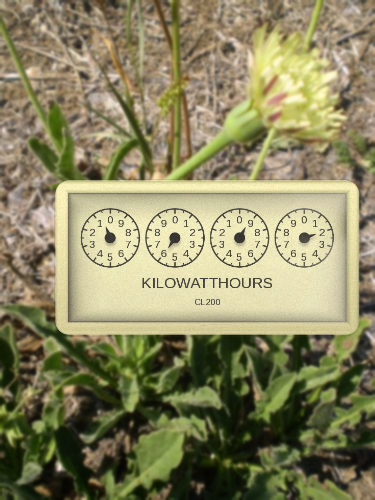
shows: 592 kWh
